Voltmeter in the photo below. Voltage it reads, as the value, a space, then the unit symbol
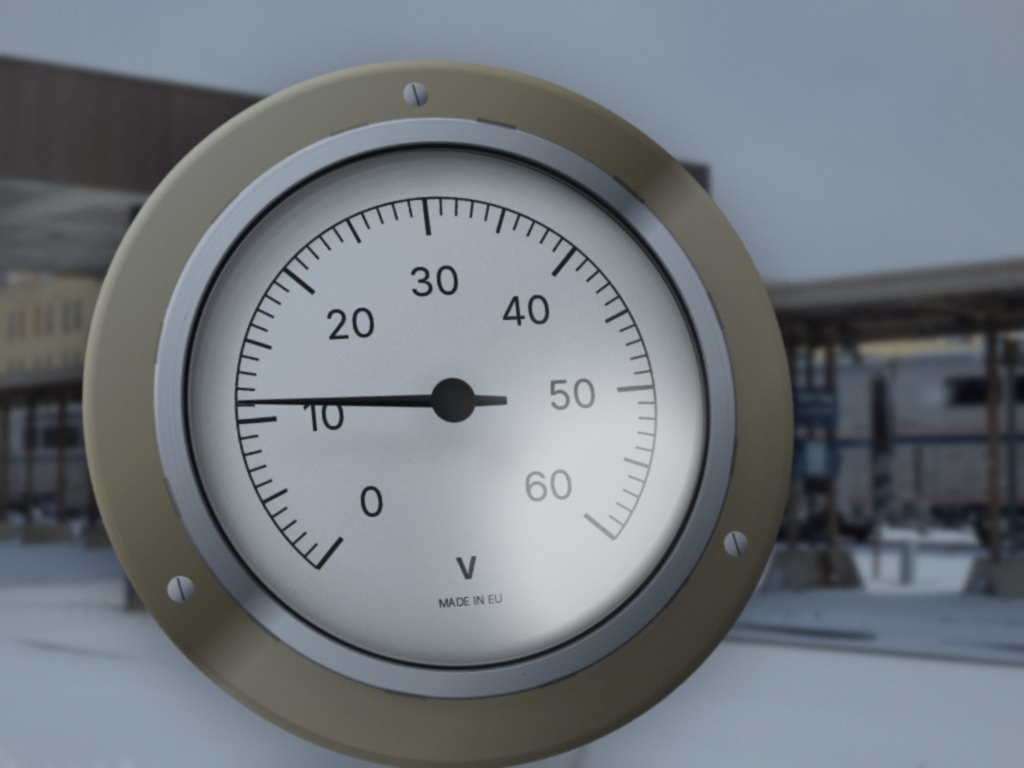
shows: 11 V
